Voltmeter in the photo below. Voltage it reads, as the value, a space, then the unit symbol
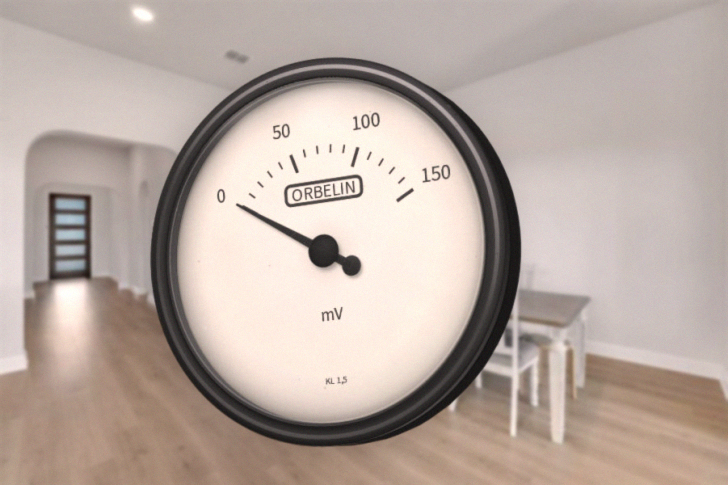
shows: 0 mV
